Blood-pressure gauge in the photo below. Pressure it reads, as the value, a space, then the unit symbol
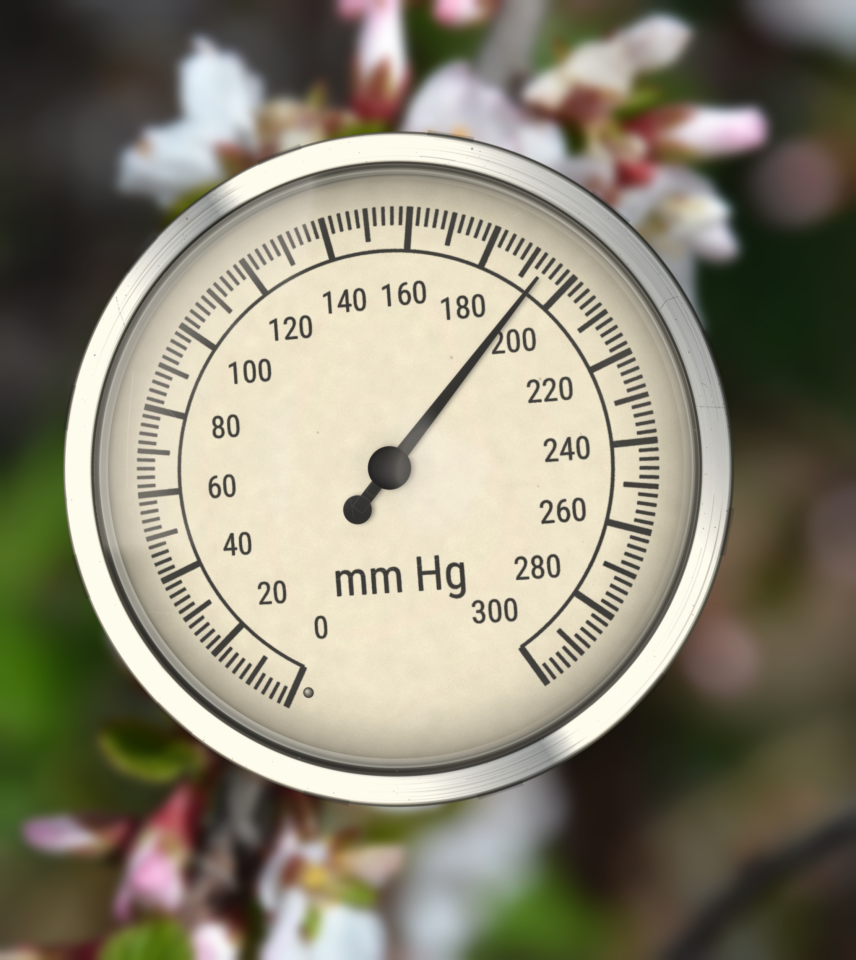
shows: 194 mmHg
